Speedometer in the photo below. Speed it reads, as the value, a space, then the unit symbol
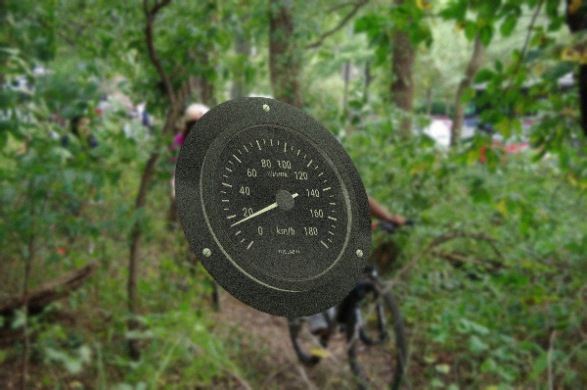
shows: 15 km/h
